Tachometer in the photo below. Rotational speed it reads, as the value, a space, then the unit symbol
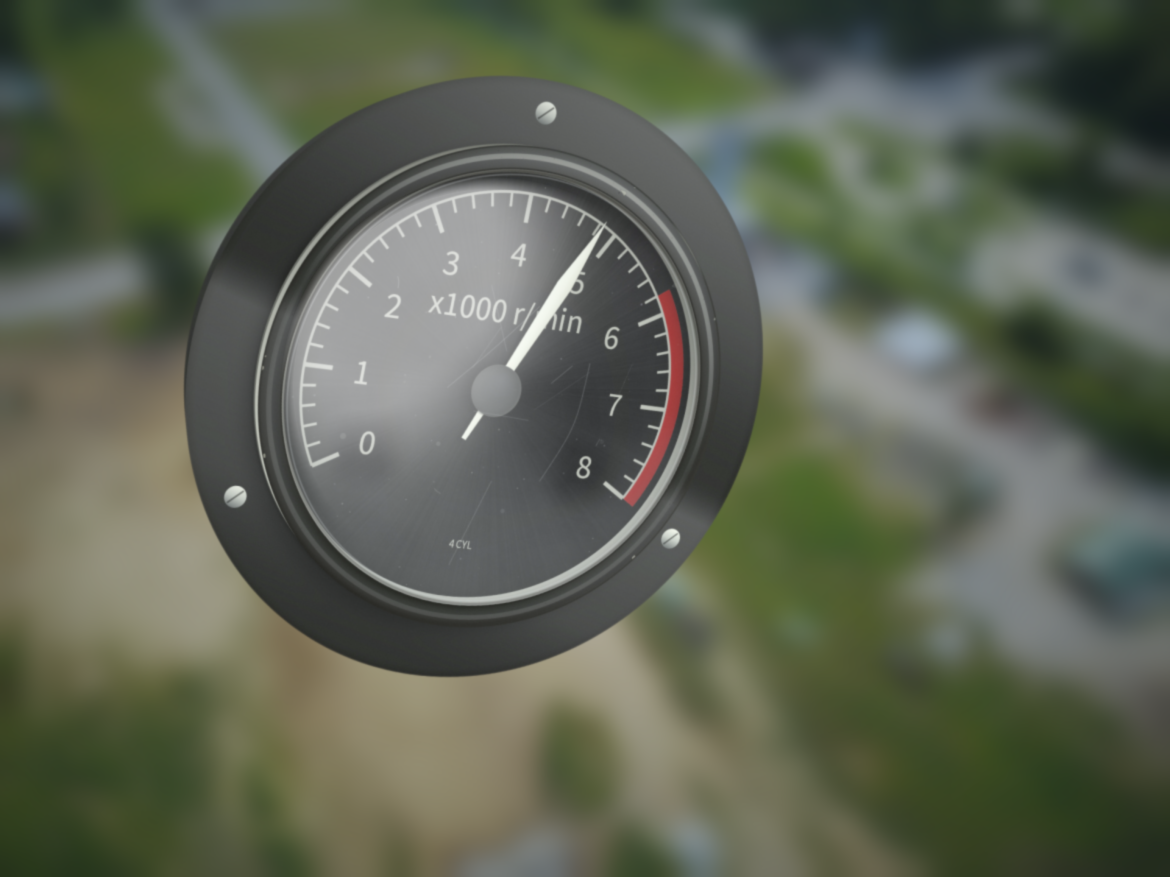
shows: 4800 rpm
